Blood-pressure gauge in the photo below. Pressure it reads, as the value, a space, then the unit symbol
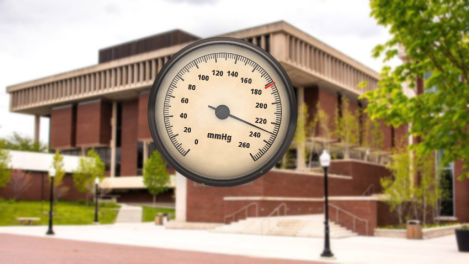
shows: 230 mmHg
